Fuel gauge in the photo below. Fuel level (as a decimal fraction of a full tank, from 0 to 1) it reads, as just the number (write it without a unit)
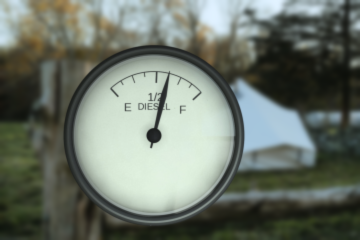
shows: 0.625
